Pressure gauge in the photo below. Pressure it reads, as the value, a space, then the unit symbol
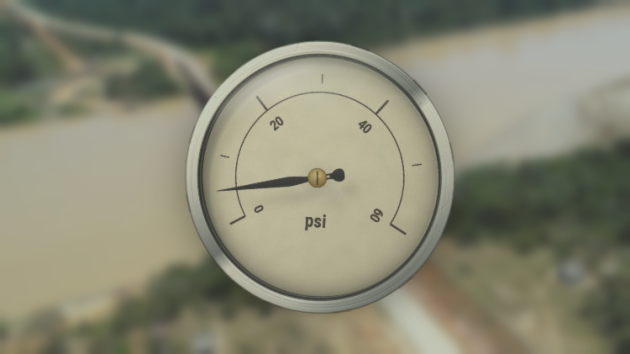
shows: 5 psi
